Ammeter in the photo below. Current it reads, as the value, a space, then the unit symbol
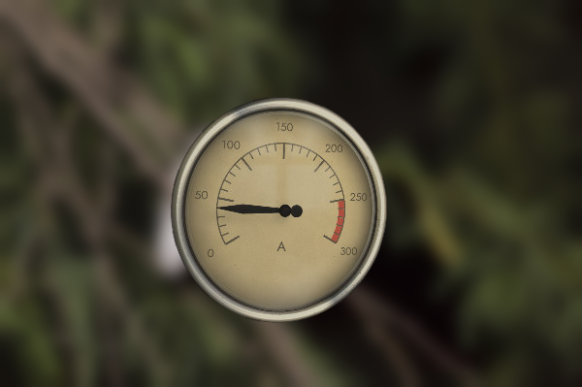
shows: 40 A
